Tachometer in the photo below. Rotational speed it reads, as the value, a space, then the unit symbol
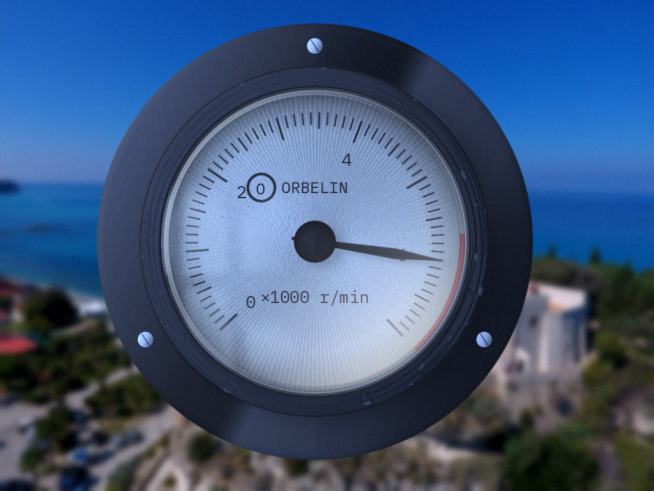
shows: 6000 rpm
